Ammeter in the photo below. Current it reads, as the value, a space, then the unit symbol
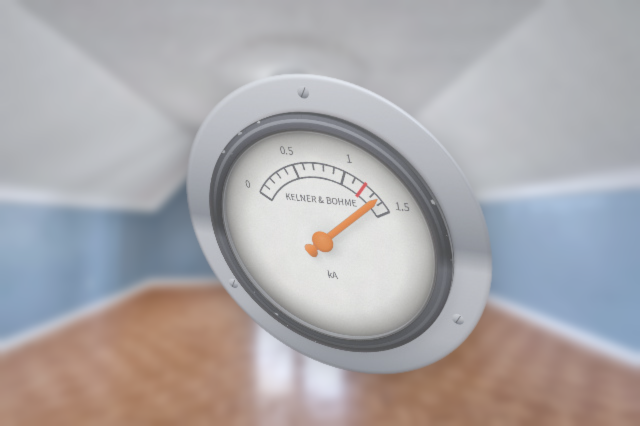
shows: 1.35 kA
